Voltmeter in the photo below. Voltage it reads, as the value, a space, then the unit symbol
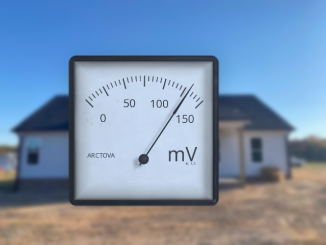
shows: 130 mV
